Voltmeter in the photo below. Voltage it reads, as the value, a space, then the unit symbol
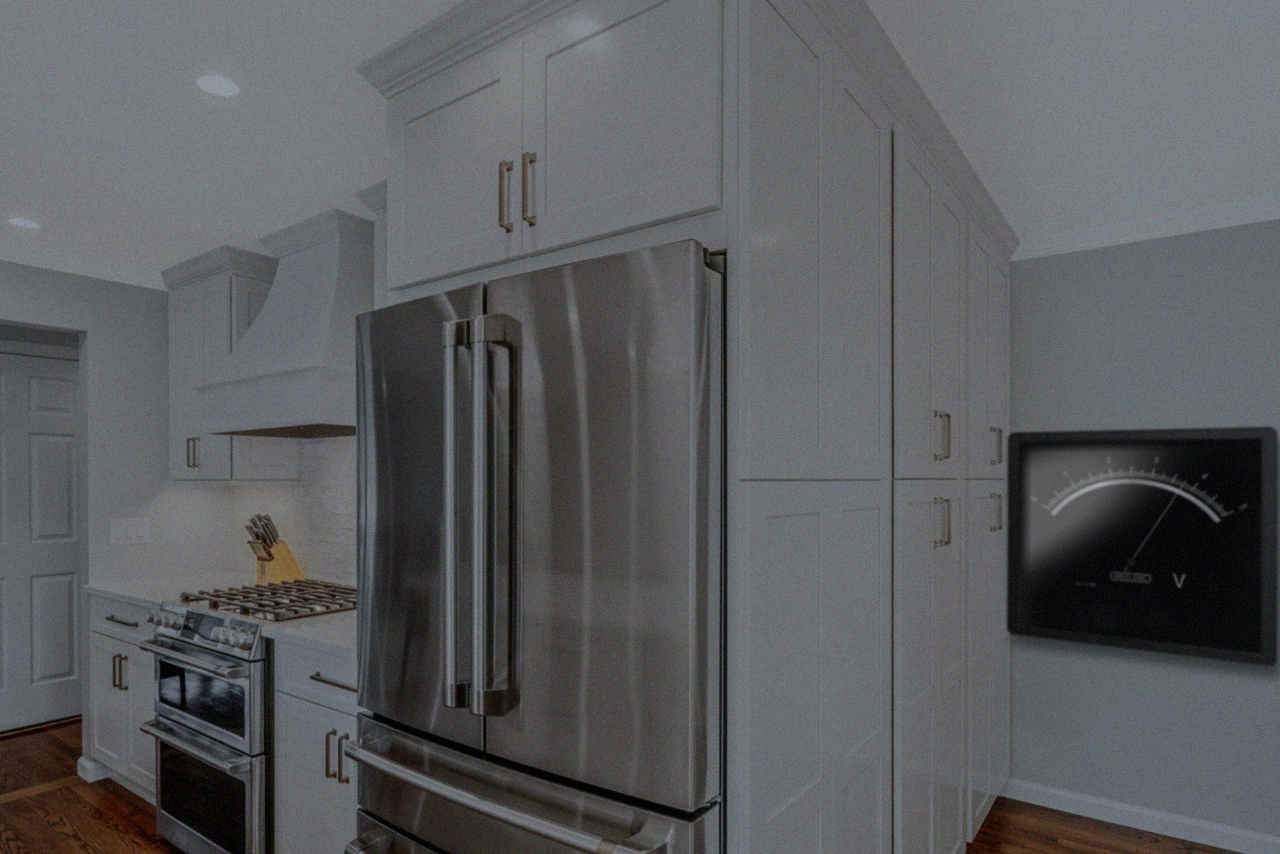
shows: 3.75 V
